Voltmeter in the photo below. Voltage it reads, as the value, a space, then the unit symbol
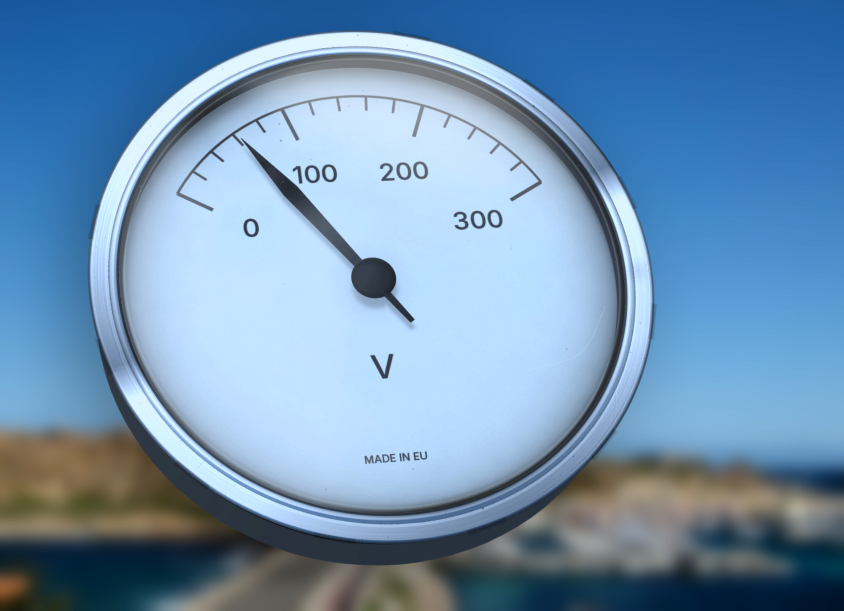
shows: 60 V
